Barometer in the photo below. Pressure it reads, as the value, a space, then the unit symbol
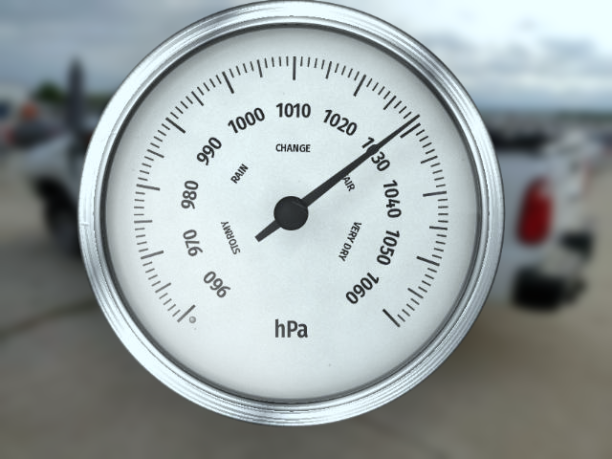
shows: 1029 hPa
